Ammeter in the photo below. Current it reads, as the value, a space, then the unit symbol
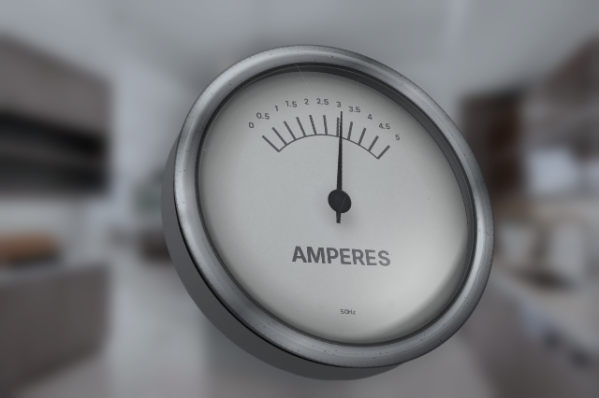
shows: 3 A
